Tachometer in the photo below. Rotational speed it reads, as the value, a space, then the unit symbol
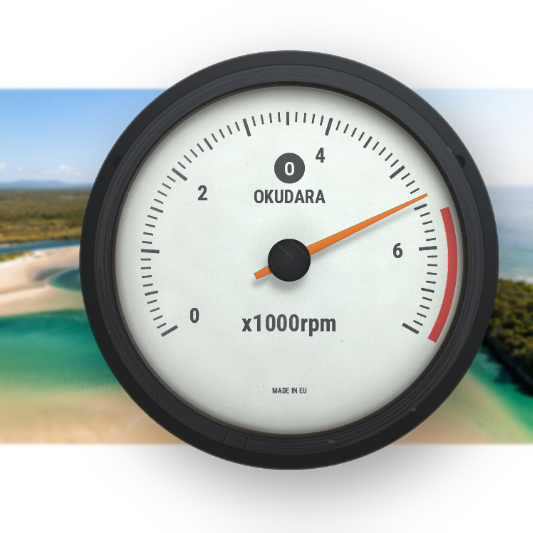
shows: 5400 rpm
